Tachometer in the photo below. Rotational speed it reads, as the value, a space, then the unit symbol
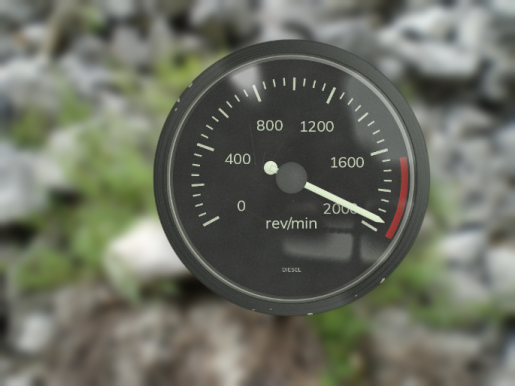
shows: 1950 rpm
